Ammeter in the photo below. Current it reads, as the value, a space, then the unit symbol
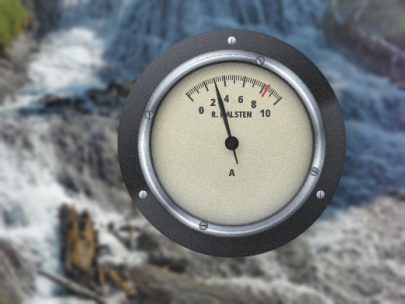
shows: 3 A
